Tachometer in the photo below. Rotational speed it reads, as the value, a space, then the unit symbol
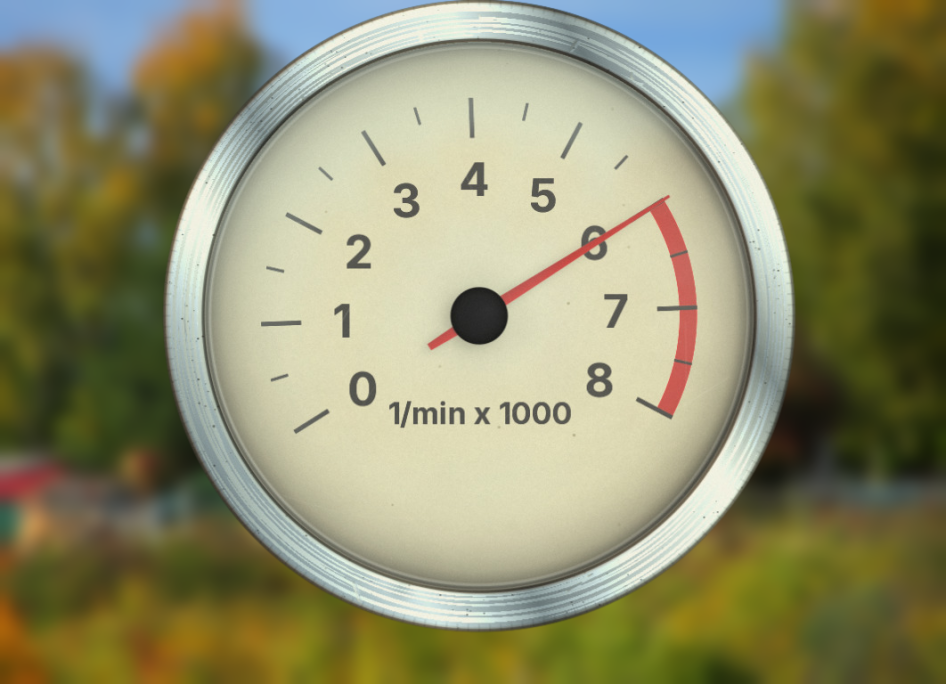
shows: 6000 rpm
